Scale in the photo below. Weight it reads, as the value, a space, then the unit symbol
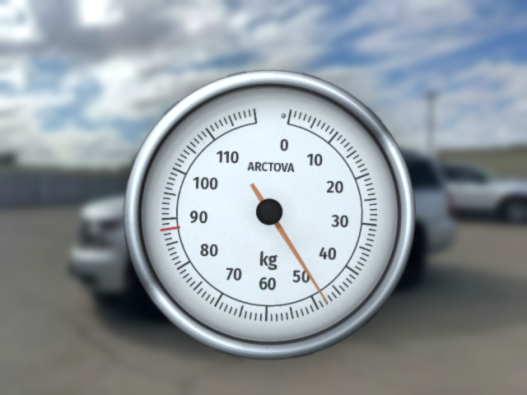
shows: 48 kg
